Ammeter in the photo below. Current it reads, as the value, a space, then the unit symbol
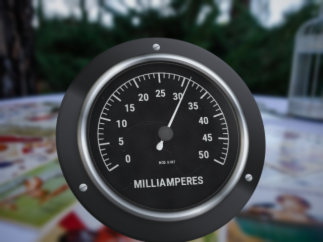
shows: 31 mA
